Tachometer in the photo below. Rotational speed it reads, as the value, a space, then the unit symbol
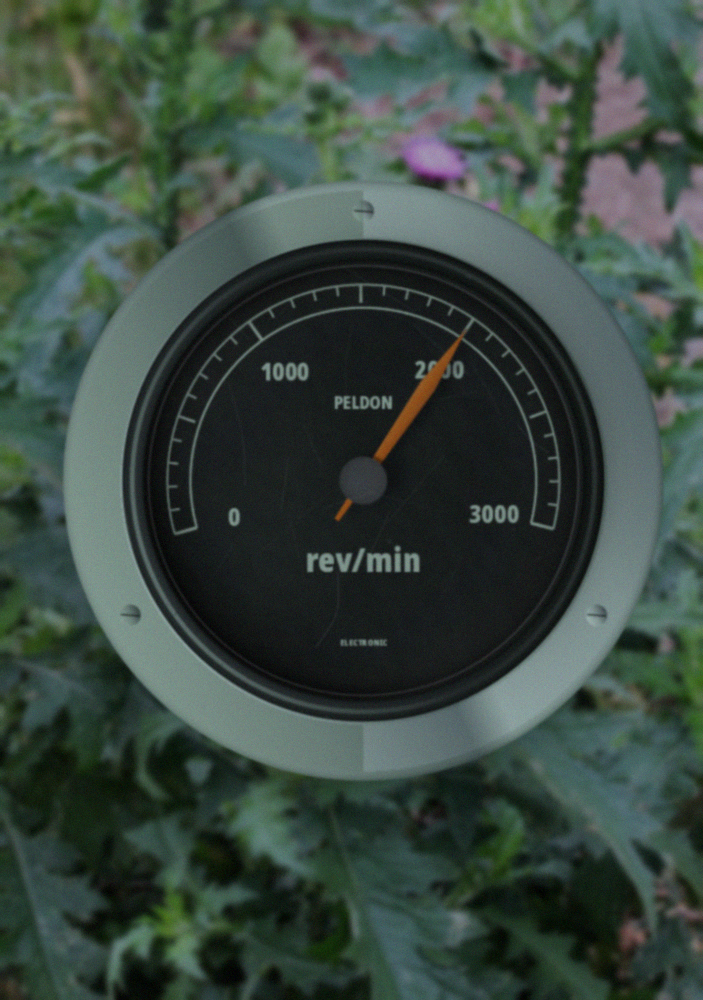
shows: 2000 rpm
